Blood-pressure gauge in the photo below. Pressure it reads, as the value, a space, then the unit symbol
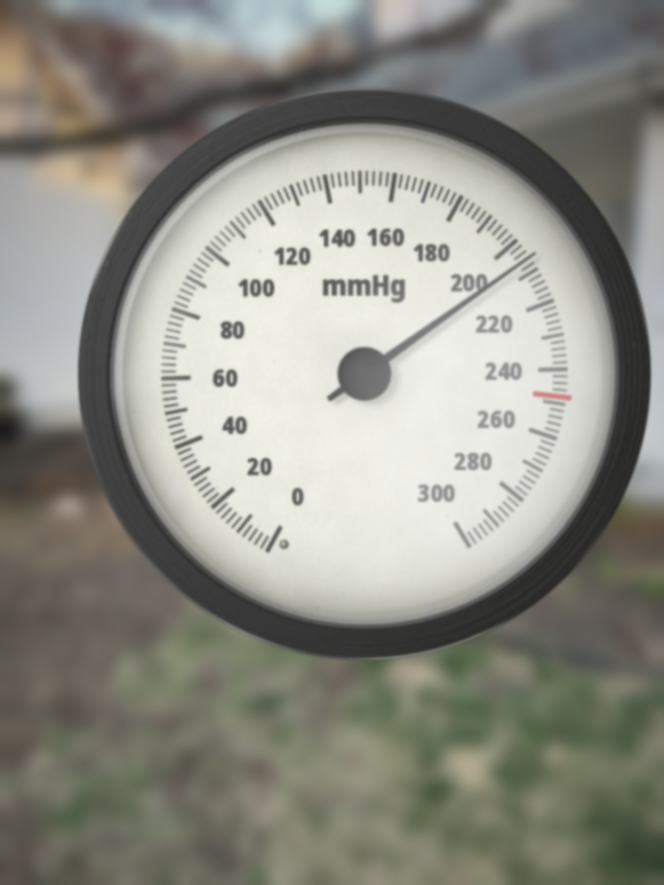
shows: 206 mmHg
